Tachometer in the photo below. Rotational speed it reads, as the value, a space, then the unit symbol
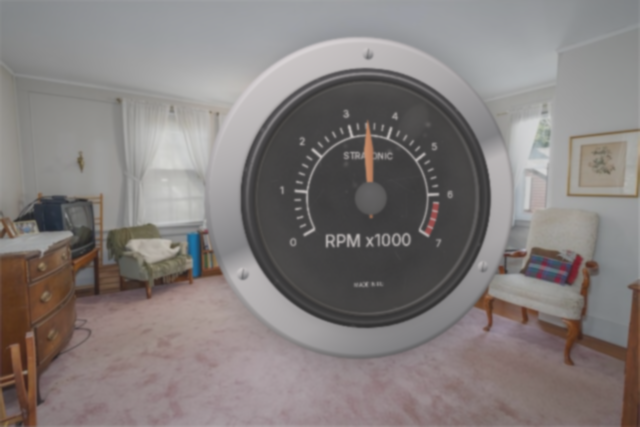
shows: 3400 rpm
